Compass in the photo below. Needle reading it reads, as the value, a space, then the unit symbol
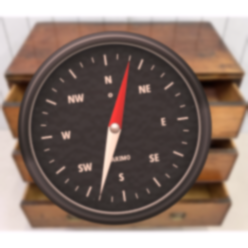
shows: 20 °
